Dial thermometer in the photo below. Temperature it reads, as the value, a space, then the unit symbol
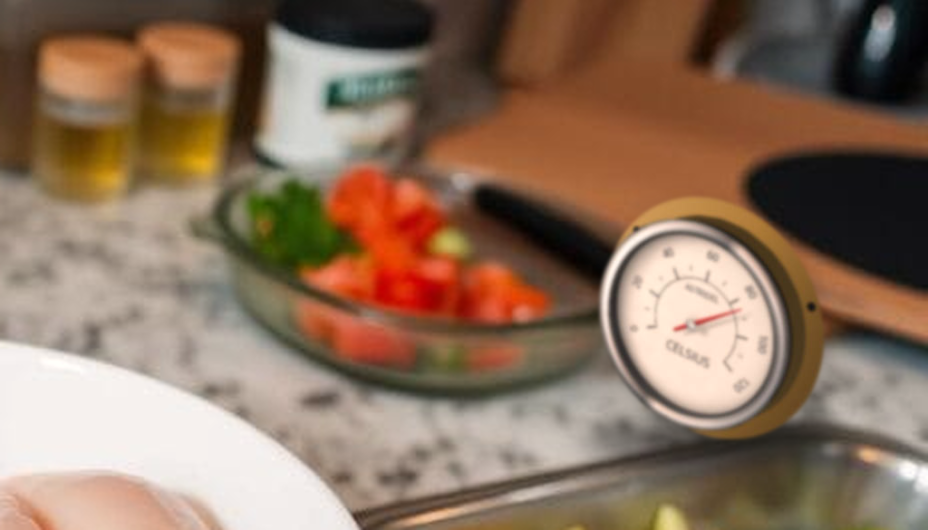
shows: 85 °C
